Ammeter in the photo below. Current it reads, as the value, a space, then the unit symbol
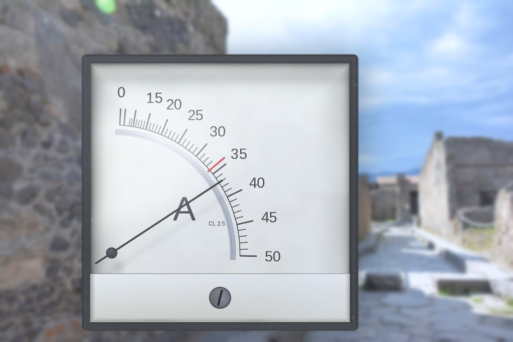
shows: 37 A
